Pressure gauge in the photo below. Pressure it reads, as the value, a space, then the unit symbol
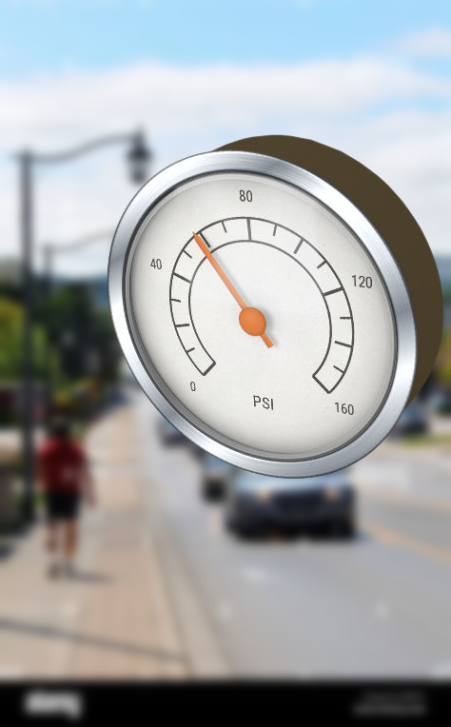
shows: 60 psi
